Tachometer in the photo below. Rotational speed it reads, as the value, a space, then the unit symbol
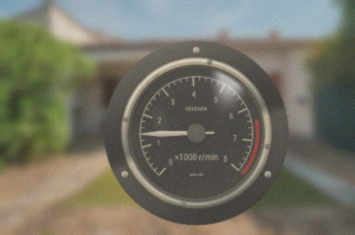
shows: 1400 rpm
